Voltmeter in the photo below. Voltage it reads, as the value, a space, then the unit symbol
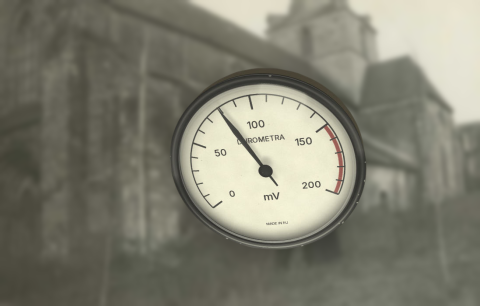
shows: 80 mV
